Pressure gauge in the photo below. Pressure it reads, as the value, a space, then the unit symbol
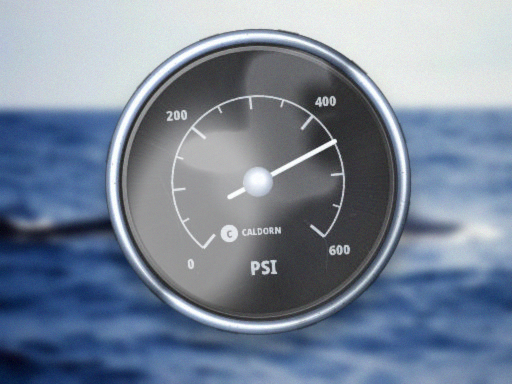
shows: 450 psi
